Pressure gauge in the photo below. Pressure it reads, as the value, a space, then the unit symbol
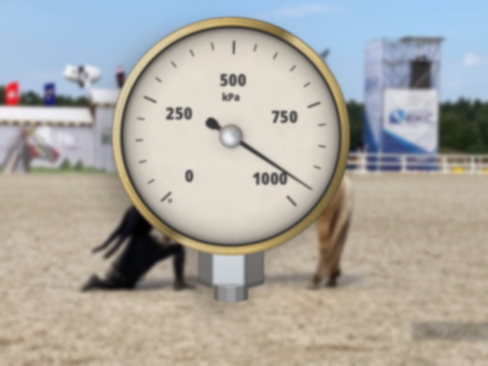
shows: 950 kPa
